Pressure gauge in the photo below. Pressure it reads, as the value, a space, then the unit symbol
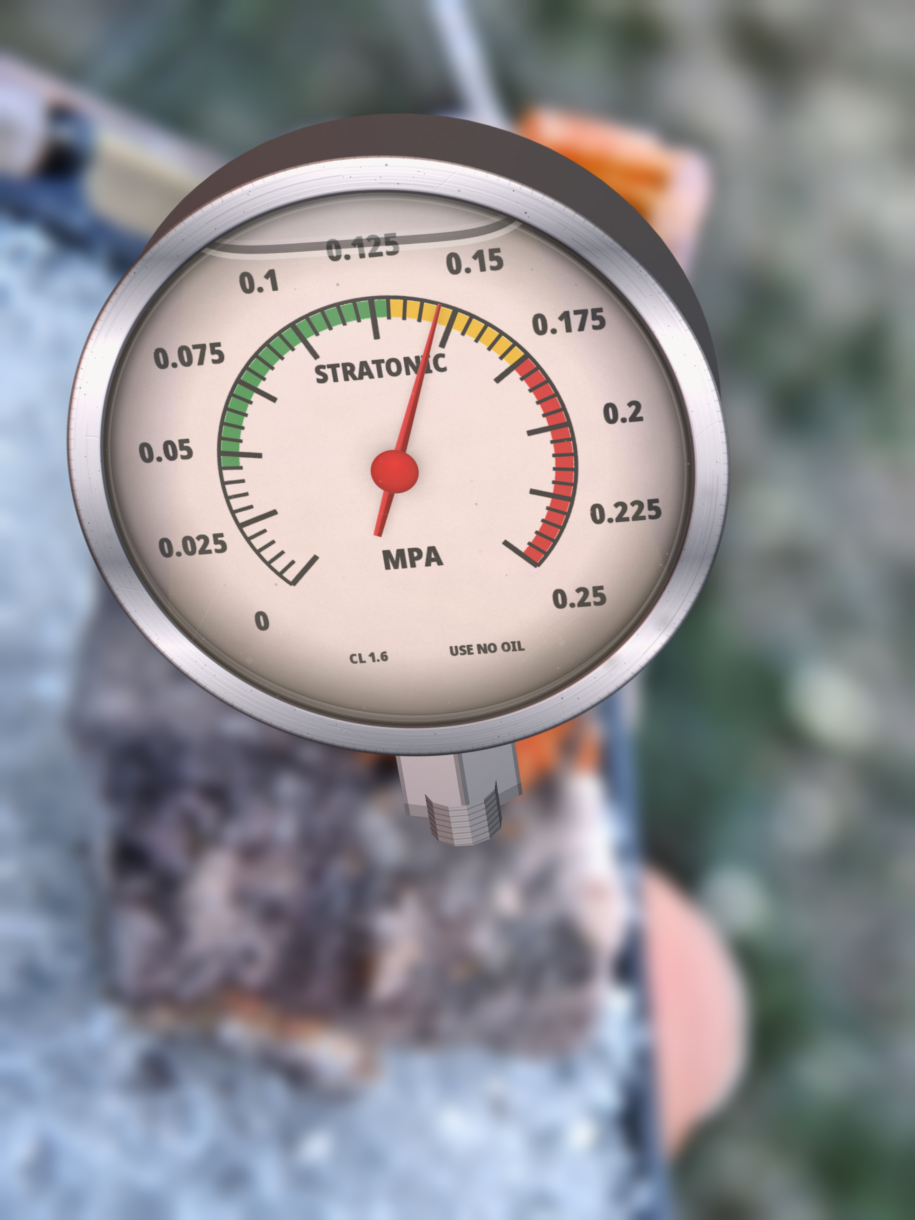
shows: 0.145 MPa
